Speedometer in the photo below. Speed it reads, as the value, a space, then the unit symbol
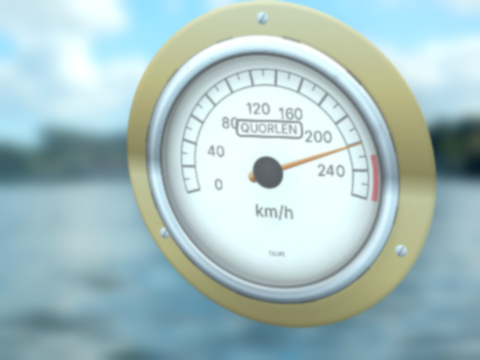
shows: 220 km/h
